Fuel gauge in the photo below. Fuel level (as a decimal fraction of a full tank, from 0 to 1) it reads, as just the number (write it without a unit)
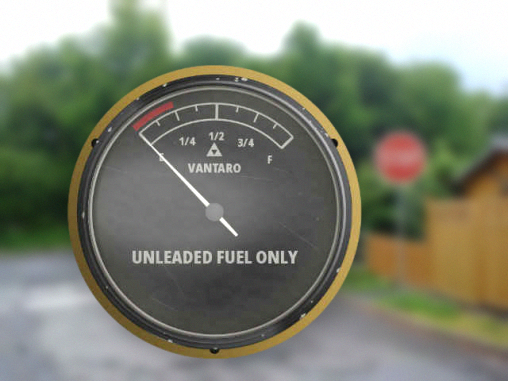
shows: 0
